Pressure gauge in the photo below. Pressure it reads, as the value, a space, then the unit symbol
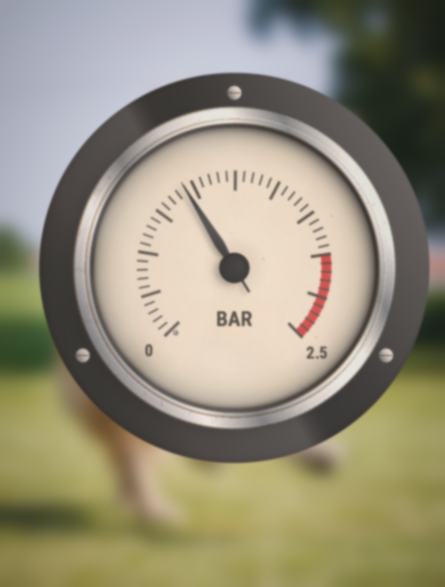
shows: 0.95 bar
